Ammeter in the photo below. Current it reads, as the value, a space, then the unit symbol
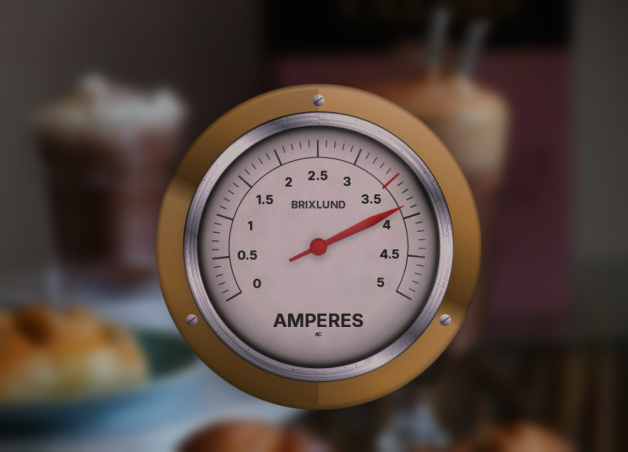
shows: 3.85 A
